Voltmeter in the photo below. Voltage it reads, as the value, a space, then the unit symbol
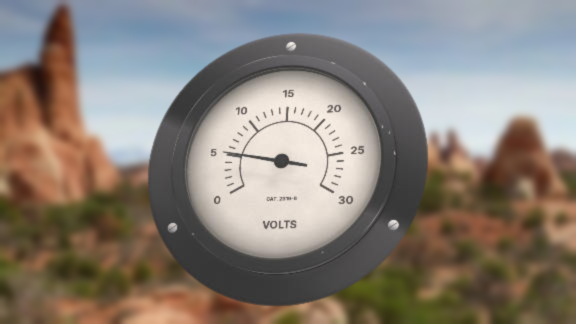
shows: 5 V
